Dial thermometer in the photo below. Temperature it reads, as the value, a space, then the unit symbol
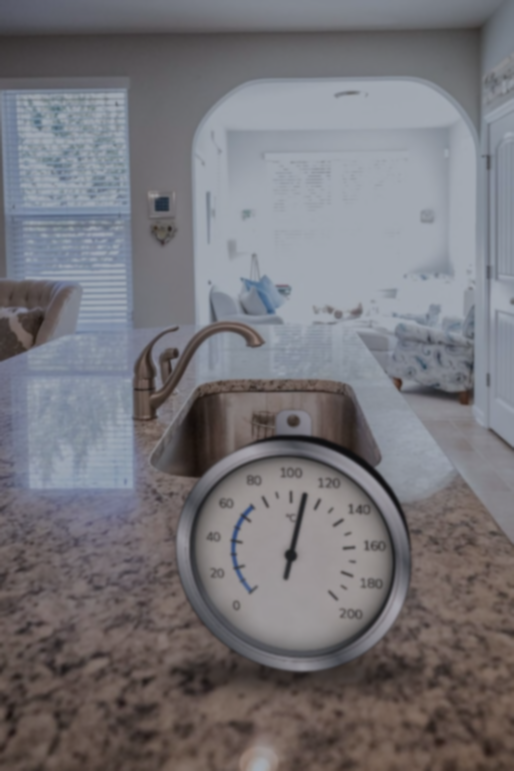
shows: 110 °C
